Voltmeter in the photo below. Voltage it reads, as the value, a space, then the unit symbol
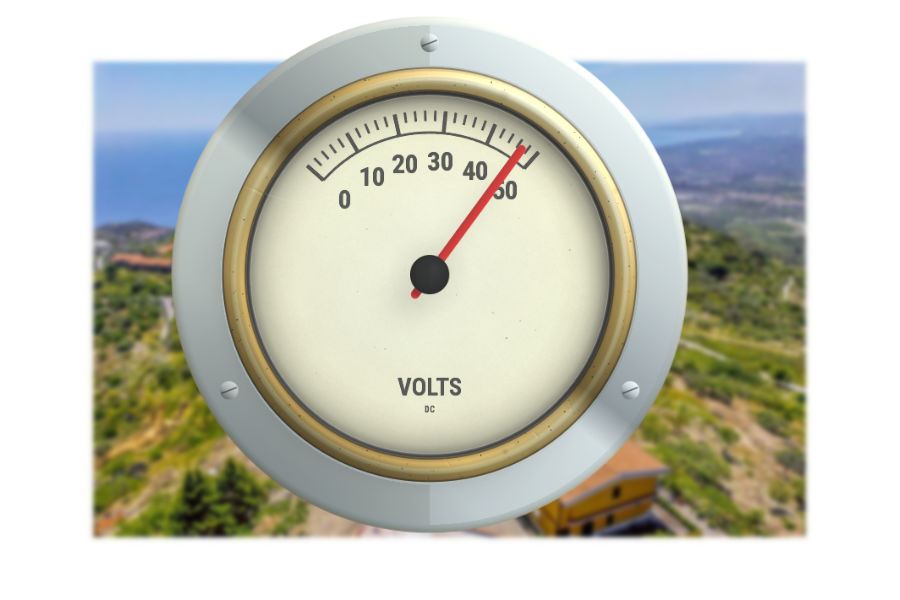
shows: 47 V
